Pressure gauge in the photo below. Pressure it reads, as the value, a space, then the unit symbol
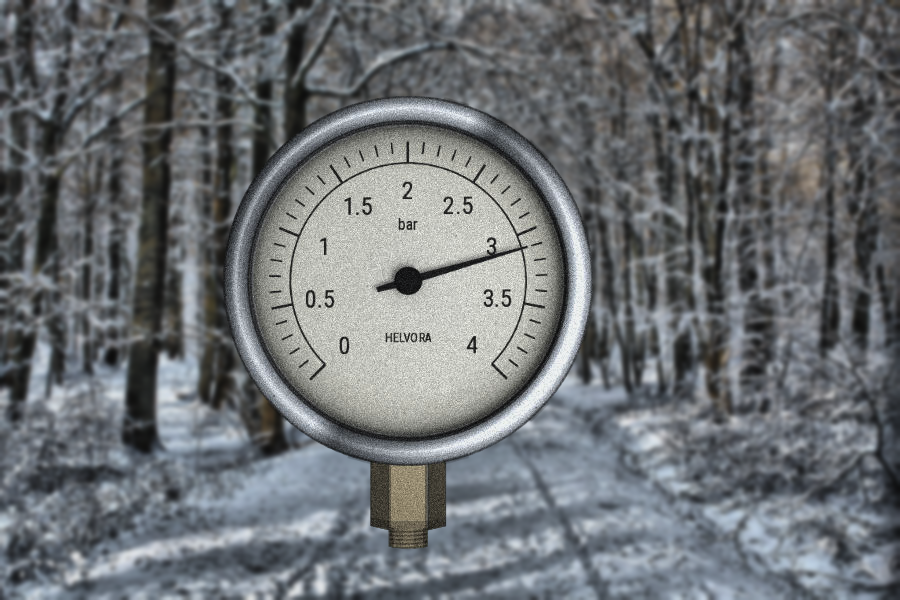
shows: 3.1 bar
